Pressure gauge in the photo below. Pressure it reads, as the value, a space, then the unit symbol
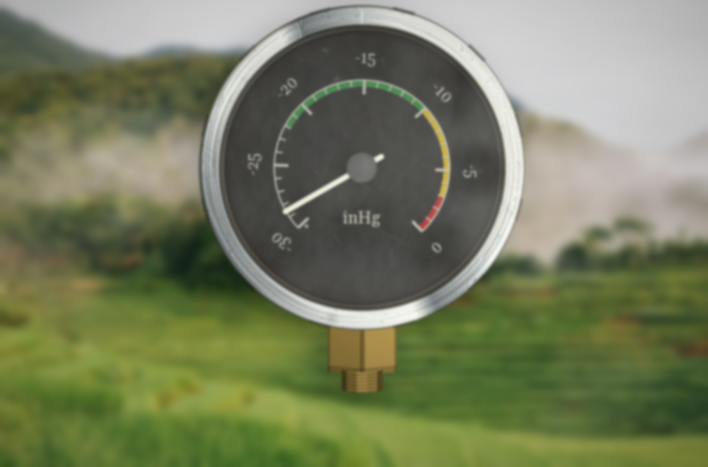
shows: -28.5 inHg
